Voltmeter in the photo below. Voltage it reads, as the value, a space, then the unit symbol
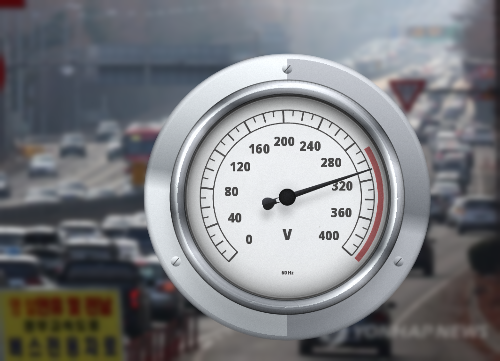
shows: 310 V
